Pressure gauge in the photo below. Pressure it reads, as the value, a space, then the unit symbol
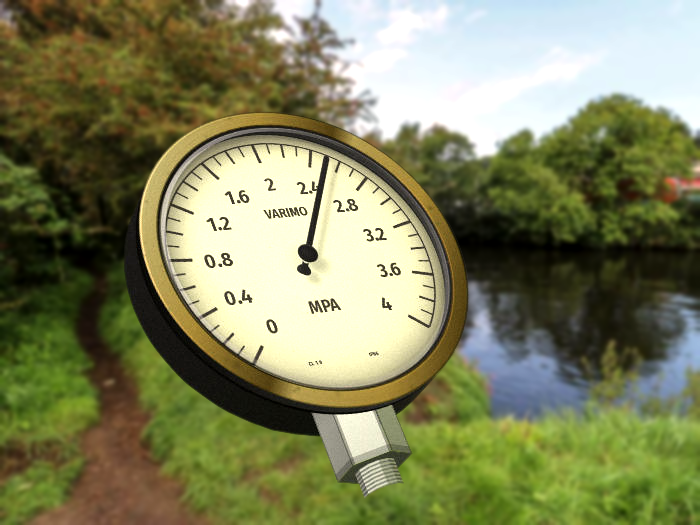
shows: 2.5 MPa
